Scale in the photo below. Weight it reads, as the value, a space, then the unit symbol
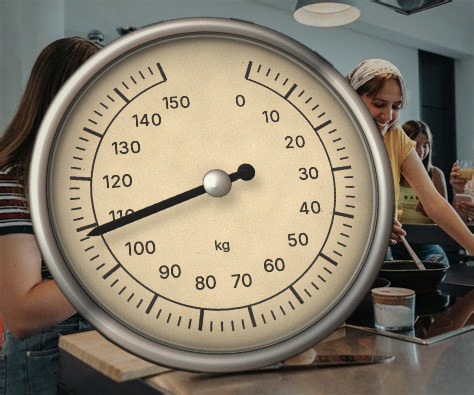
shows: 108 kg
